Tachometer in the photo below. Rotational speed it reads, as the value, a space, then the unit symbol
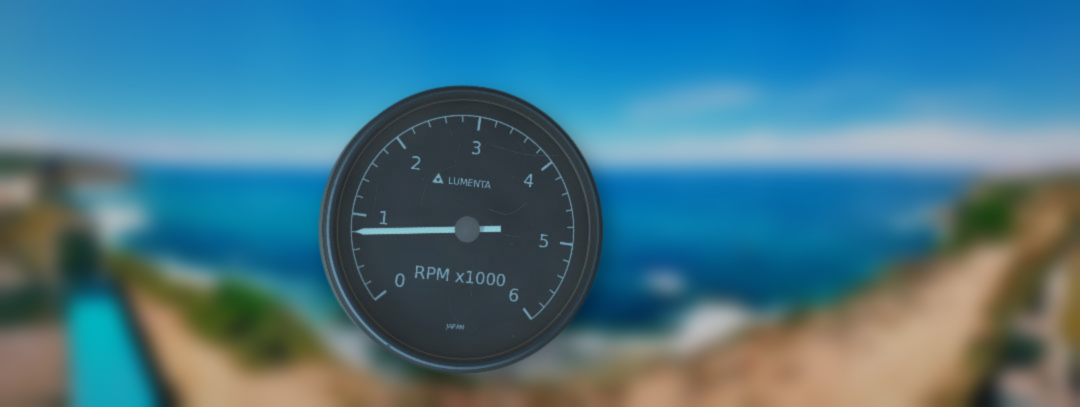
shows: 800 rpm
